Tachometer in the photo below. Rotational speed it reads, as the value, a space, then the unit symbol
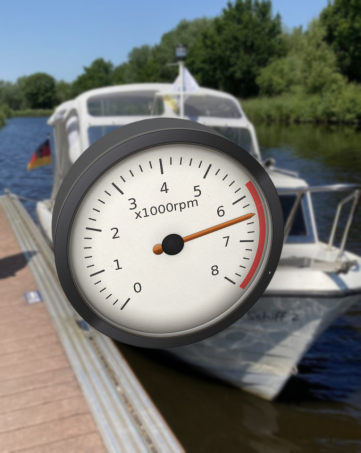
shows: 6400 rpm
